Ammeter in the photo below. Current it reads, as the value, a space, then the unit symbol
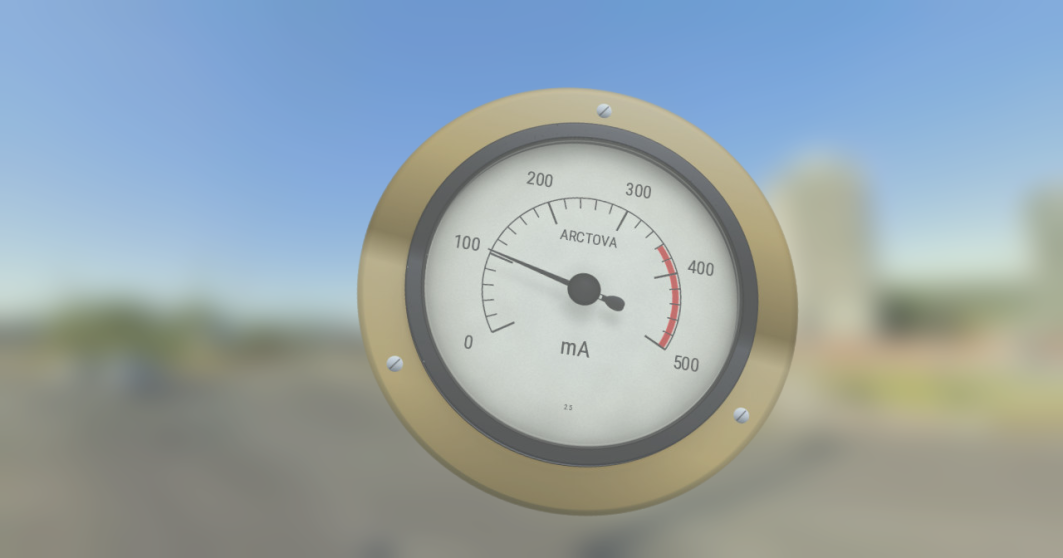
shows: 100 mA
